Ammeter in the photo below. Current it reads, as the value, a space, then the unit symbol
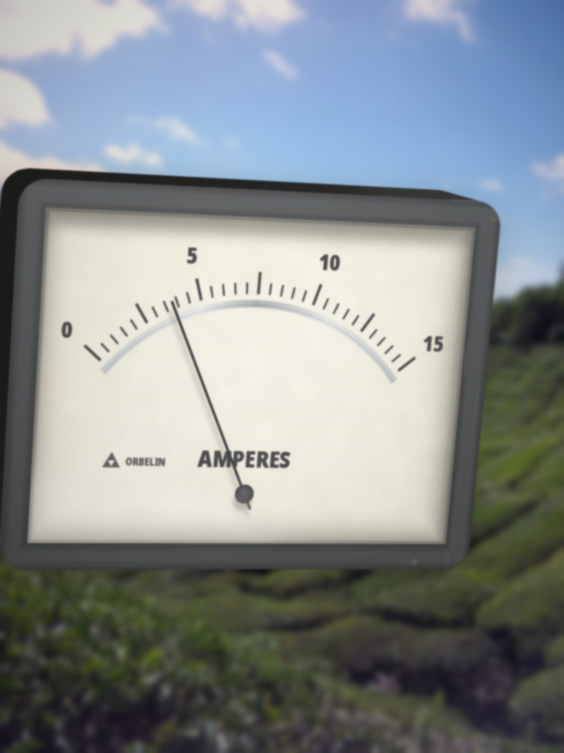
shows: 3.75 A
